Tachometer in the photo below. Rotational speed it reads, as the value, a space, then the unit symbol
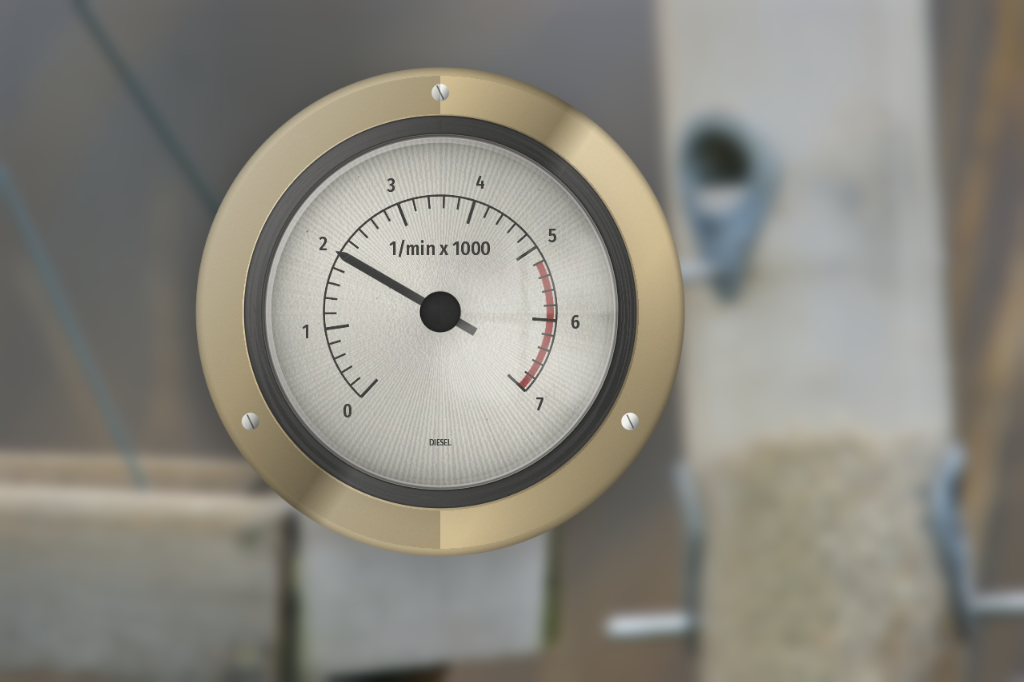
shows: 2000 rpm
